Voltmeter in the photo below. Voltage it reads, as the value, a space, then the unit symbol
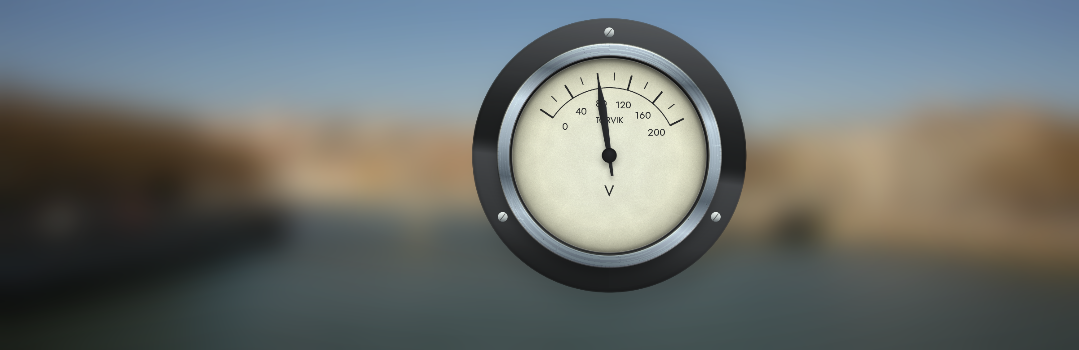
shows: 80 V
